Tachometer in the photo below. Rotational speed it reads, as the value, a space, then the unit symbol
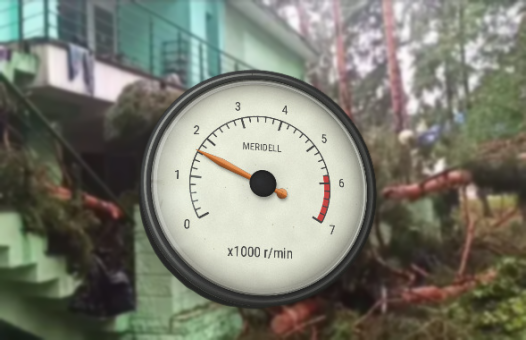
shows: 1600 rpm
